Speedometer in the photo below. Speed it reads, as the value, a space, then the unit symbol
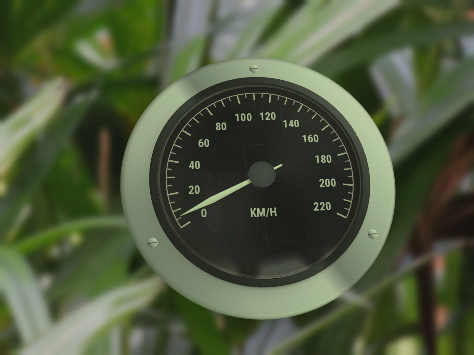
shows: 5 km/h
